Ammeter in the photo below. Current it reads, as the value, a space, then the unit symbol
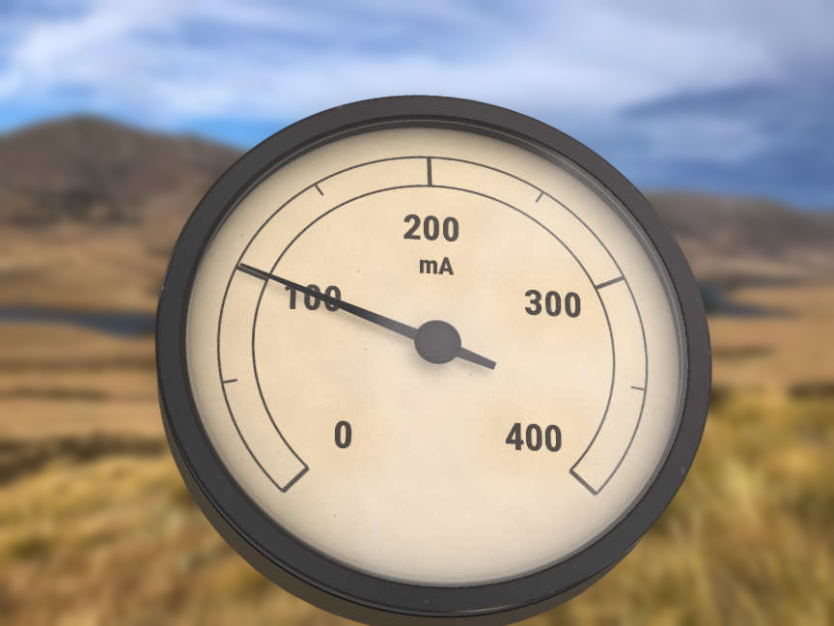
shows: 100 mA
